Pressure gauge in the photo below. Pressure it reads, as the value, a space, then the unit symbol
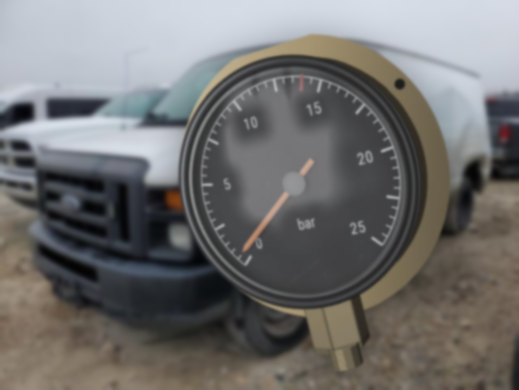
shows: 0.5 bar
